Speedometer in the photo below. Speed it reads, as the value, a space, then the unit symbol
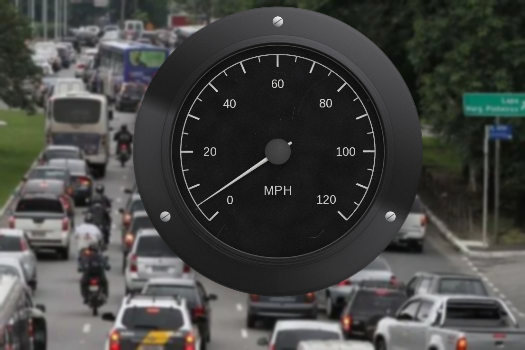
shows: 5 mph
